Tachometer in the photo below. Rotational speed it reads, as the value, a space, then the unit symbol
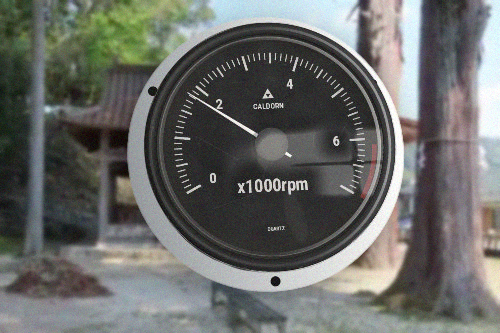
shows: 1800 rpm
